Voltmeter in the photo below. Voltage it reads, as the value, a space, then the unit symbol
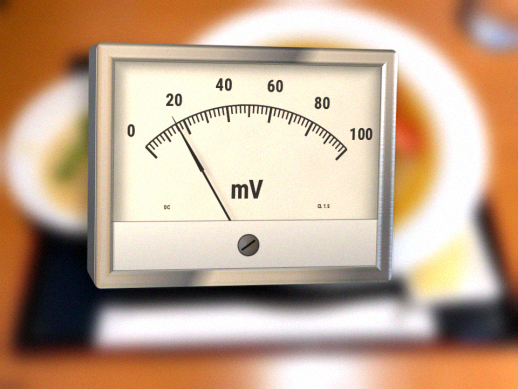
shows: 16 mV
